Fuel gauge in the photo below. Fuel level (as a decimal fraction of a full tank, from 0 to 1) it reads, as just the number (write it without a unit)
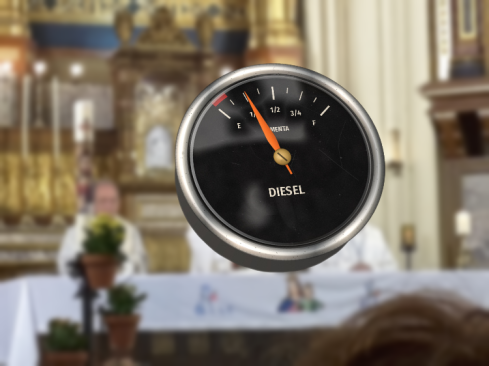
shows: 0.25
